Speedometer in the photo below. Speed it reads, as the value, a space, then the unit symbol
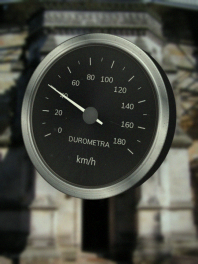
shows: 40 km/h
